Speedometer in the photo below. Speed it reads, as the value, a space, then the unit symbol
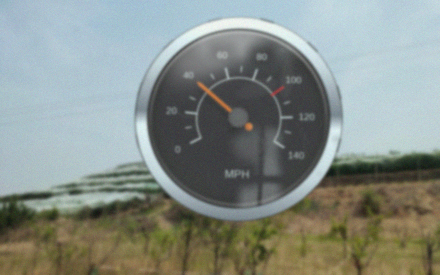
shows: 40 mph
